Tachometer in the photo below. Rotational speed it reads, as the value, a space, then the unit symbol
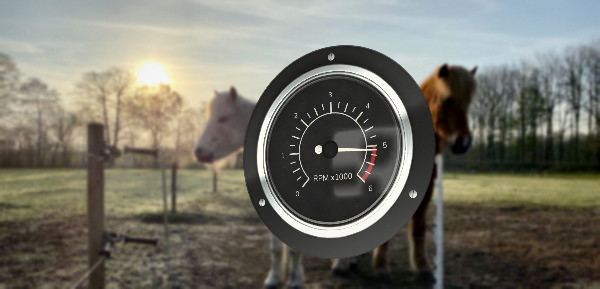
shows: 5125 rpm
